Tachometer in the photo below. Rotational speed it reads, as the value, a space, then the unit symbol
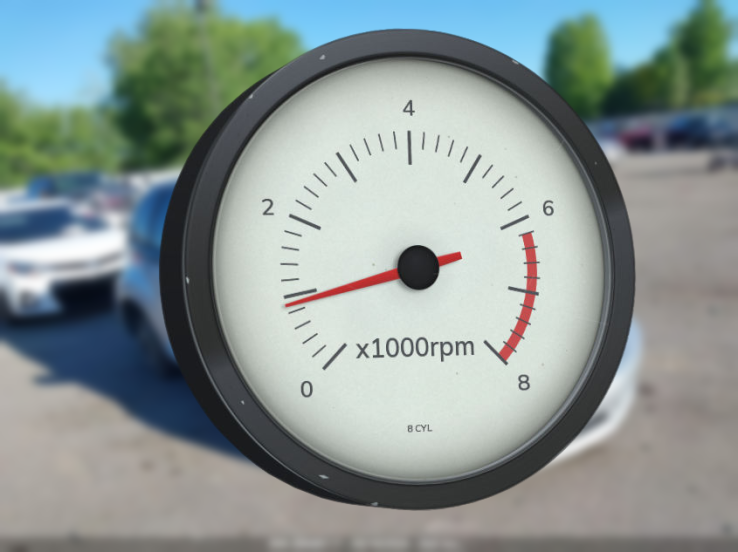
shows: 900 rpm
